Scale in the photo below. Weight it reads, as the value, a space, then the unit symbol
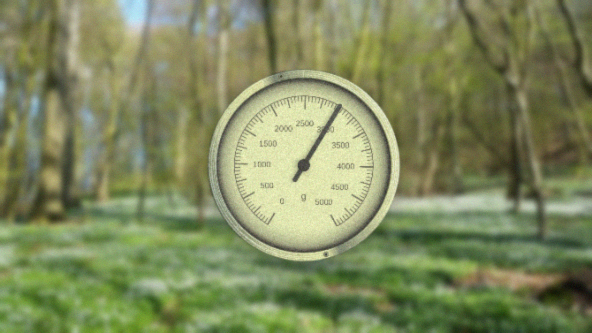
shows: 3000 g
